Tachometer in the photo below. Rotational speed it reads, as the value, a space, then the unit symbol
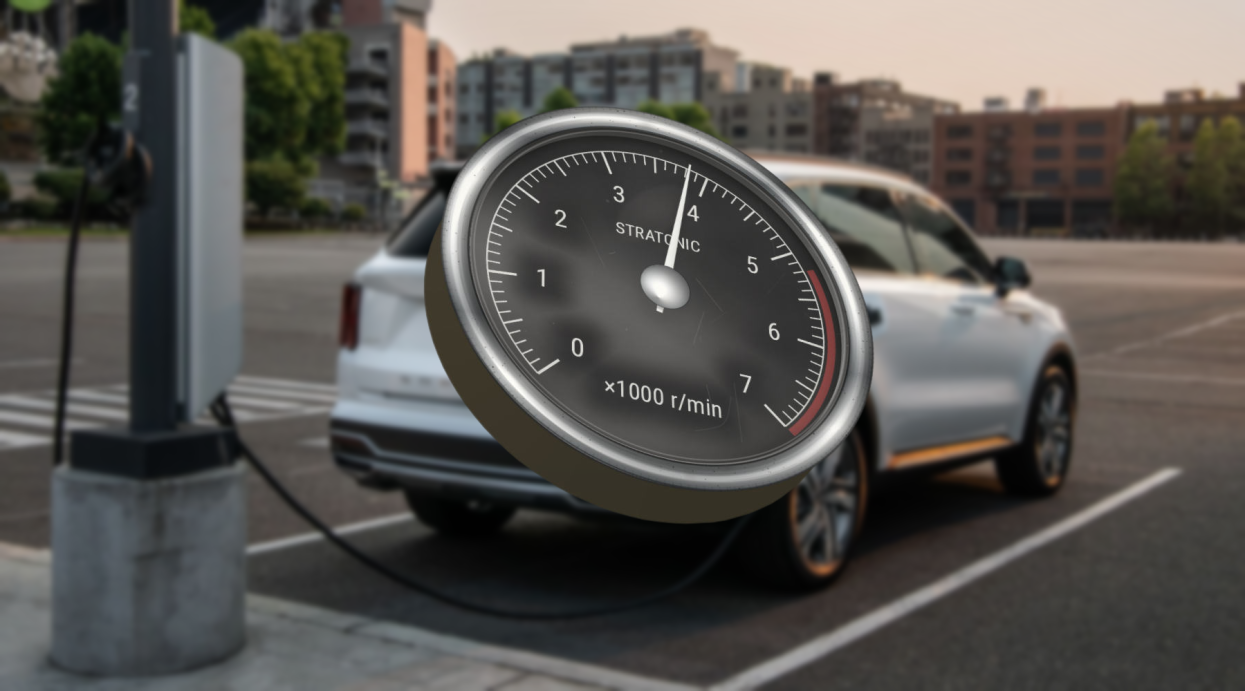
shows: 3800 rpm
